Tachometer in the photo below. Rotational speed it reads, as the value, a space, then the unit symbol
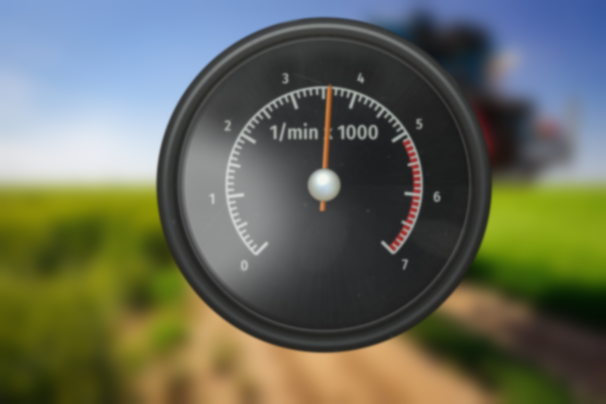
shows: 3600 rpm
